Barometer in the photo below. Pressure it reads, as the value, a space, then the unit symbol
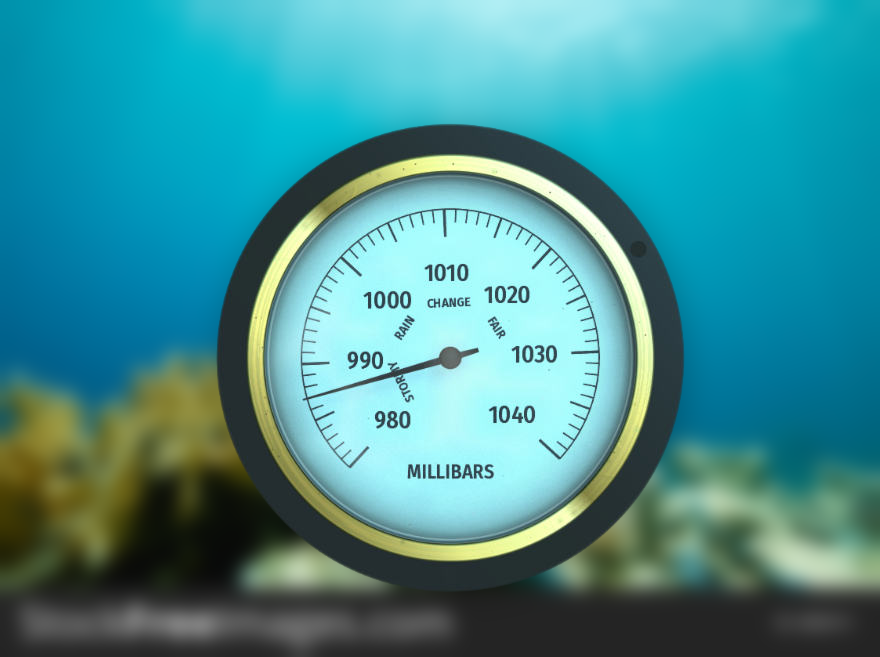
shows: 987 mbar
